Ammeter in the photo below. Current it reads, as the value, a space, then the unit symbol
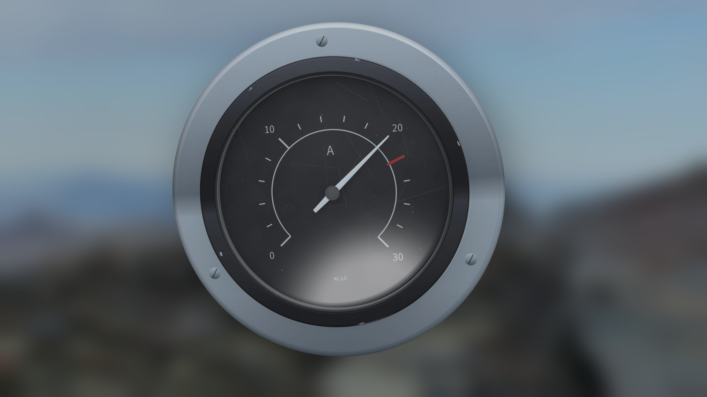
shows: 20 A
